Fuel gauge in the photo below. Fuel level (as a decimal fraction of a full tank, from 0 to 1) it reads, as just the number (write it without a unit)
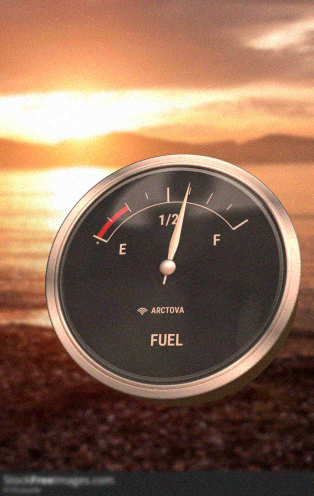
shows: 0.625
